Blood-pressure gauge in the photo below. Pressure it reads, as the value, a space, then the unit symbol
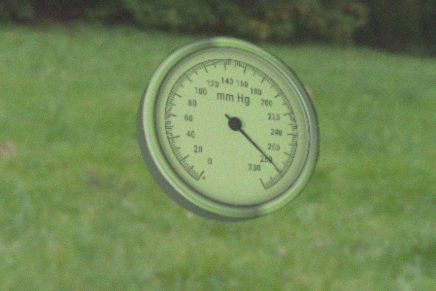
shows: 280 mmHg
